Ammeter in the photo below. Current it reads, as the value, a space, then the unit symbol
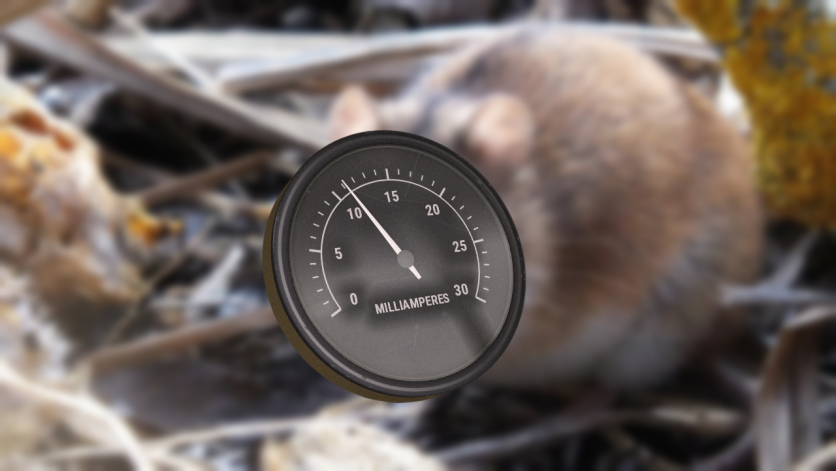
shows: 11 mA
